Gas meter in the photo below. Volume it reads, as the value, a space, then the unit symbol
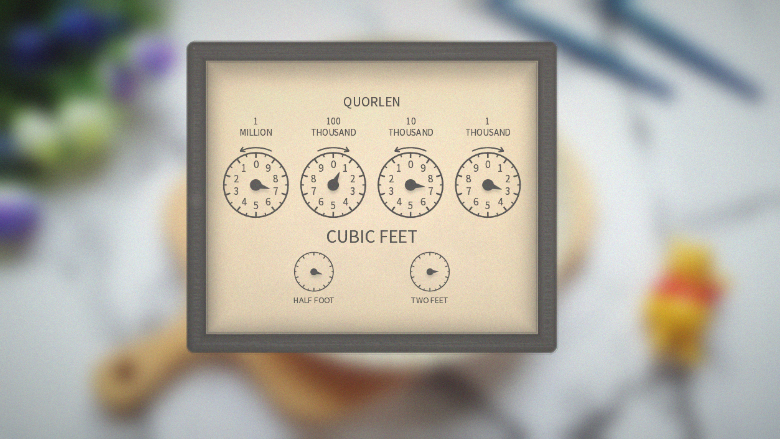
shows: 707300 ft³
